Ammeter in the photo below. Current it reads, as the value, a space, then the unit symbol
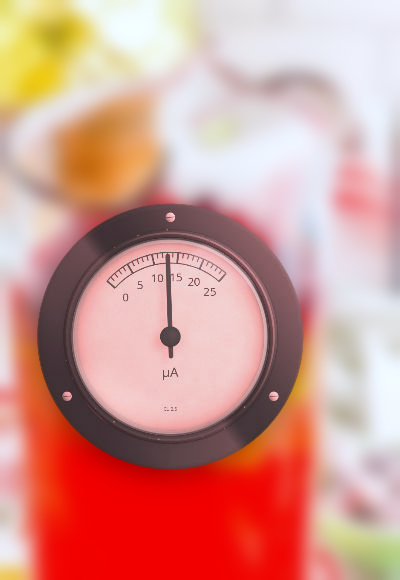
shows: 13 µA
